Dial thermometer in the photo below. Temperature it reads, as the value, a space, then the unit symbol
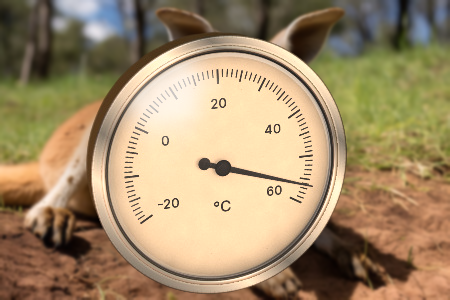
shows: 56 °C
